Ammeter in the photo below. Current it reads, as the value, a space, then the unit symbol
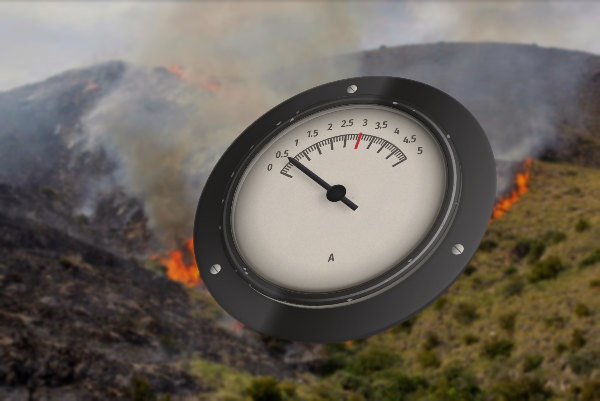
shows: 0.5 A
